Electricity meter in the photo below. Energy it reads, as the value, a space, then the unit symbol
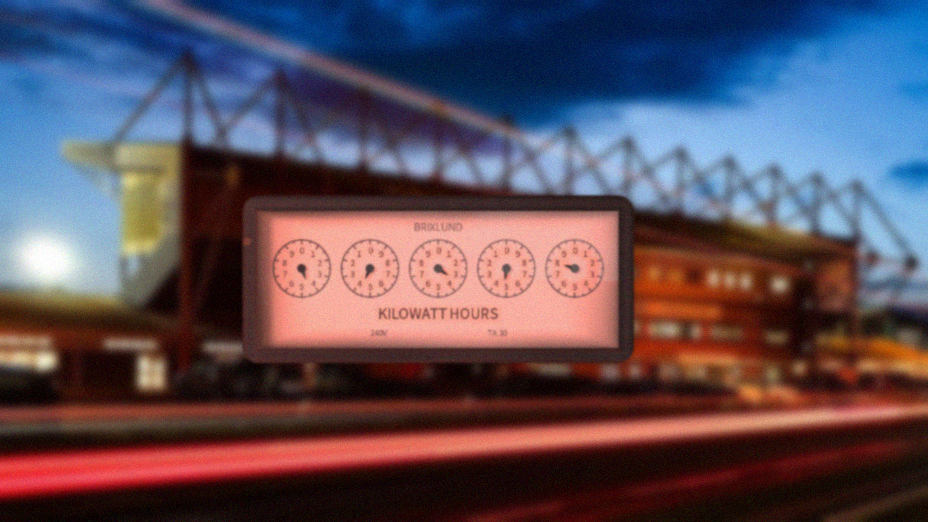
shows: 44348 kWh
